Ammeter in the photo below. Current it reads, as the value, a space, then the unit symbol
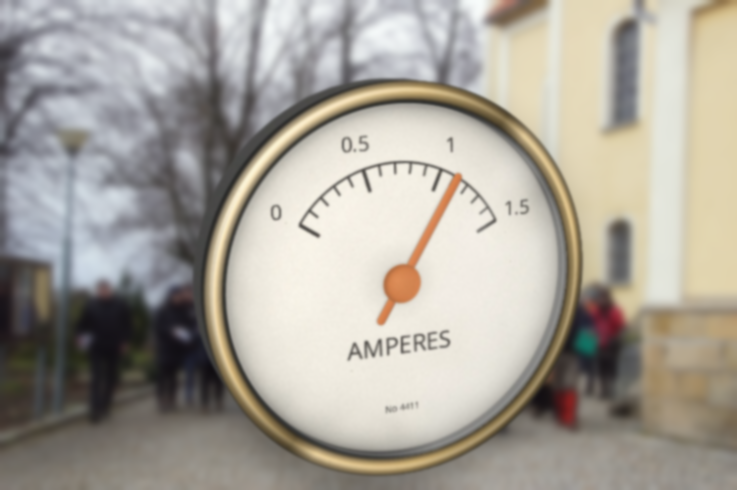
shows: 1.1 A
